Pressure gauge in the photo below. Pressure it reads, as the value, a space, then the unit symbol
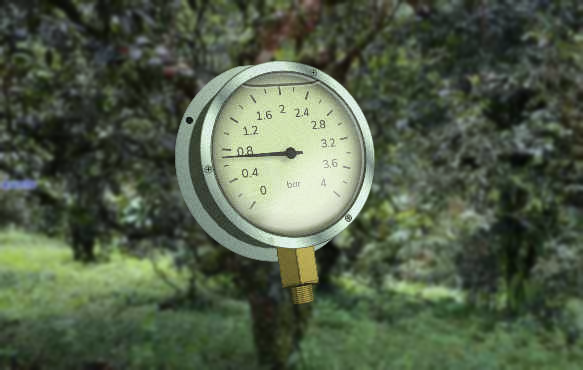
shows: 0.7 bar
